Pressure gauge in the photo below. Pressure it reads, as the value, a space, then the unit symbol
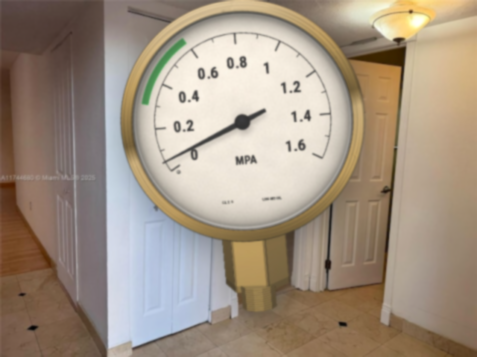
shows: 0.05 MPa
